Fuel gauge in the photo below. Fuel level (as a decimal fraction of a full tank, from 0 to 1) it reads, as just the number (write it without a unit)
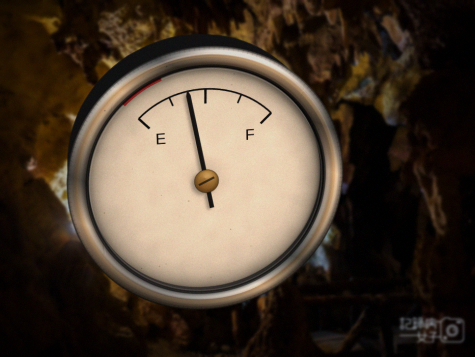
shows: 0.375
